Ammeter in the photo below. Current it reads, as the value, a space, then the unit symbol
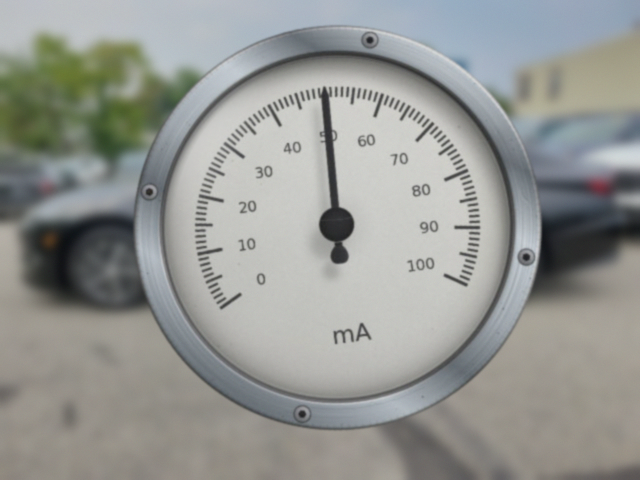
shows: 50 mA
